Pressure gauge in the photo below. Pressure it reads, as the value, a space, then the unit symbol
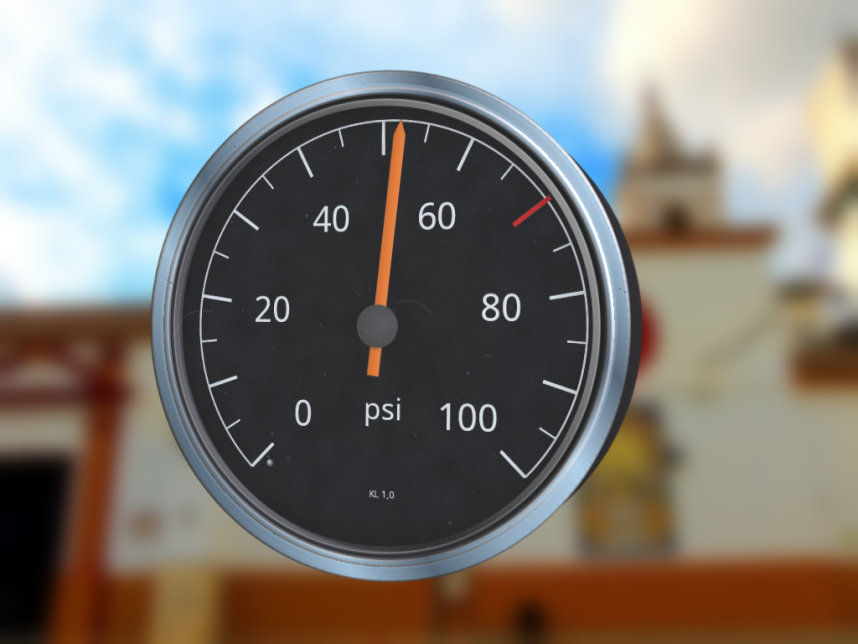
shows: 52.5 psi
